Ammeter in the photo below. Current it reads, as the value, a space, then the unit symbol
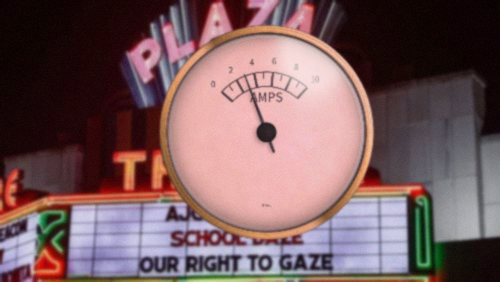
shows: 3 A
